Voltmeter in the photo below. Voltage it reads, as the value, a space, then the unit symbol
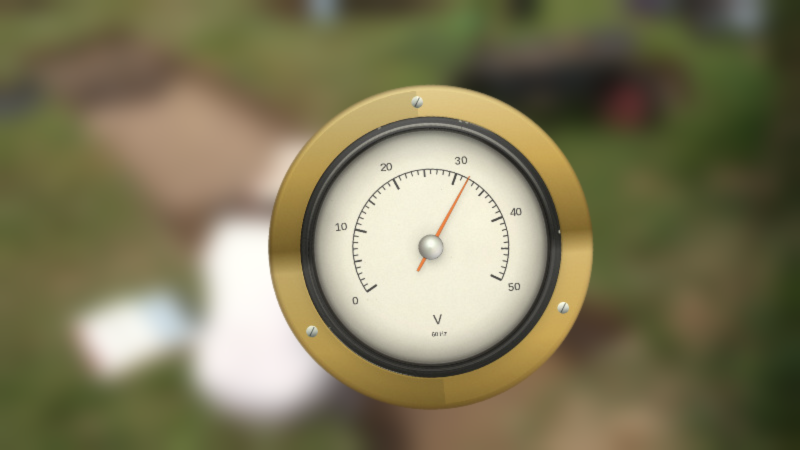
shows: 32 V
